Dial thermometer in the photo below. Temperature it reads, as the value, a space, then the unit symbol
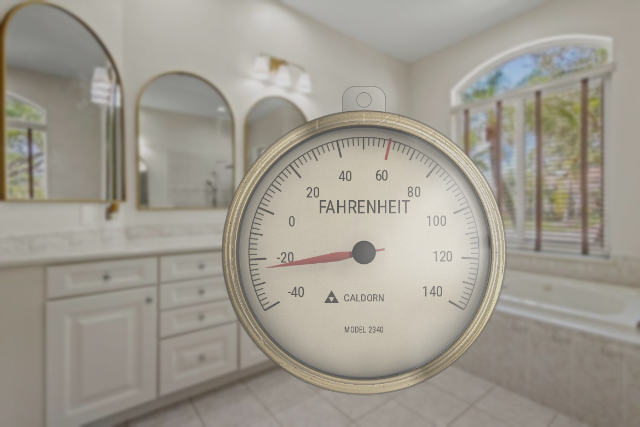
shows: -24 °F
